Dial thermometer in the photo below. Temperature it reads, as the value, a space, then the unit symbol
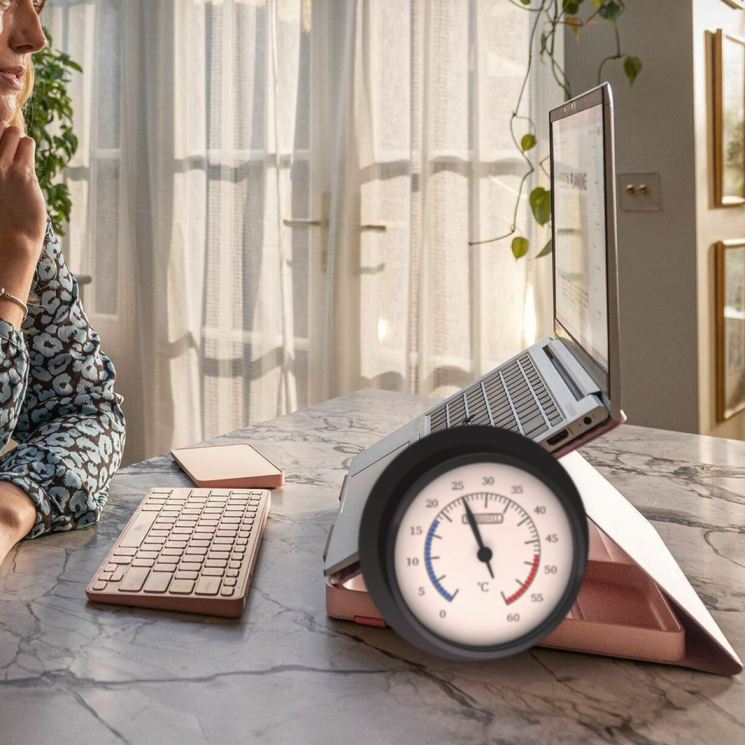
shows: 25 °C
